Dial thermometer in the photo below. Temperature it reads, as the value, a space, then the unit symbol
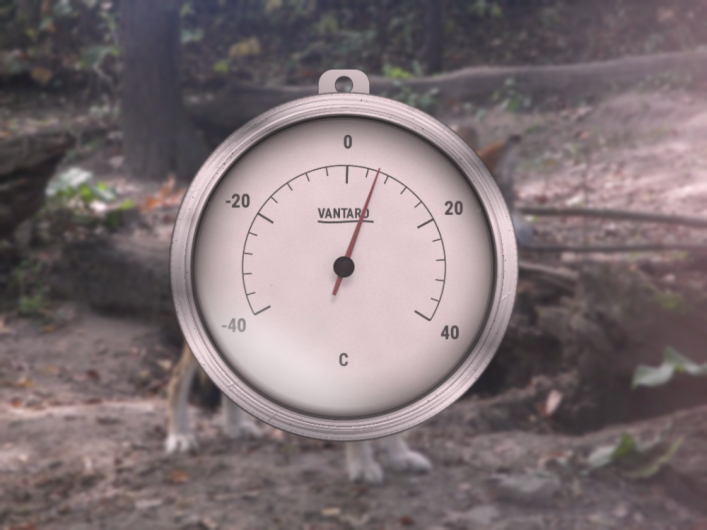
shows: 6 °C
